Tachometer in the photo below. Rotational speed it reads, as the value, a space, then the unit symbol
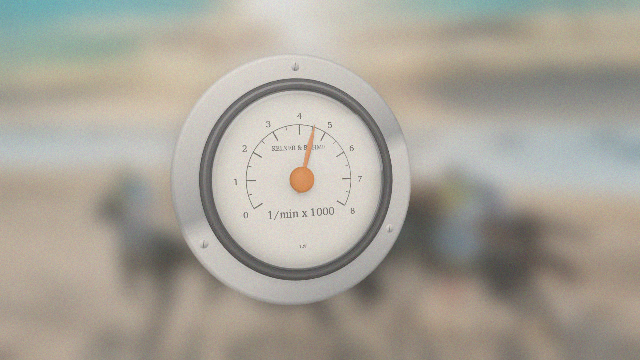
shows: 4500 rpm
